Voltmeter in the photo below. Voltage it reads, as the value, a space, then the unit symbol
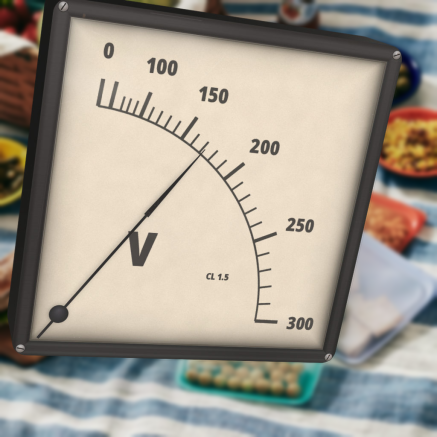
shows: 170 V
